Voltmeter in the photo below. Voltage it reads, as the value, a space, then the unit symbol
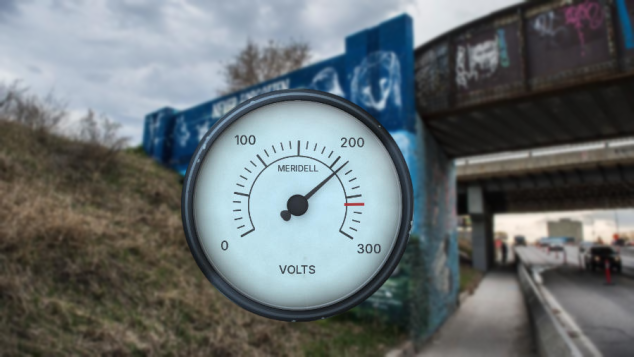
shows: 210 V
